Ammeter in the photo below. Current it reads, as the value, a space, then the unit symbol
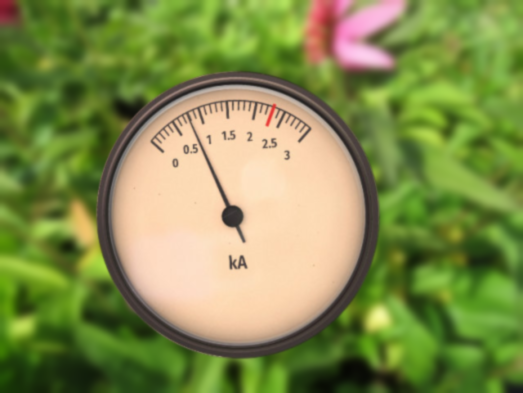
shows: 0.8 kA
